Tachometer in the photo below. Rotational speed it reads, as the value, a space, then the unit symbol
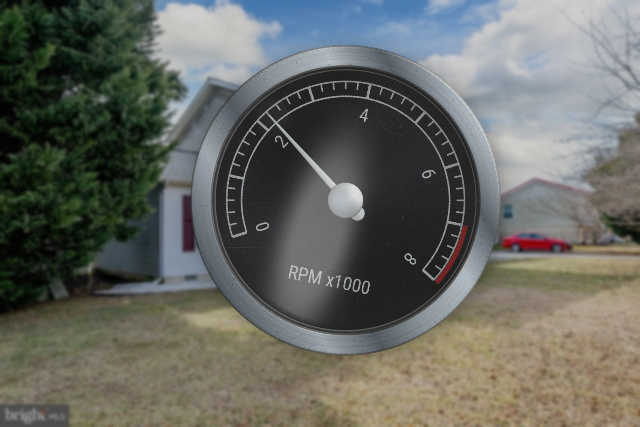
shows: 2200 rpm
